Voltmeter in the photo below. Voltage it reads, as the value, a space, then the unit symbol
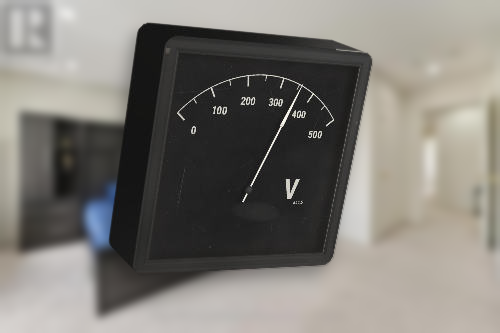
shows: 350 V
